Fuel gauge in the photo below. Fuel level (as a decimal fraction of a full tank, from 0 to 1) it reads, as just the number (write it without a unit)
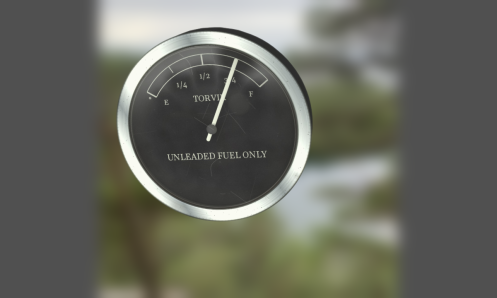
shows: 0.75
